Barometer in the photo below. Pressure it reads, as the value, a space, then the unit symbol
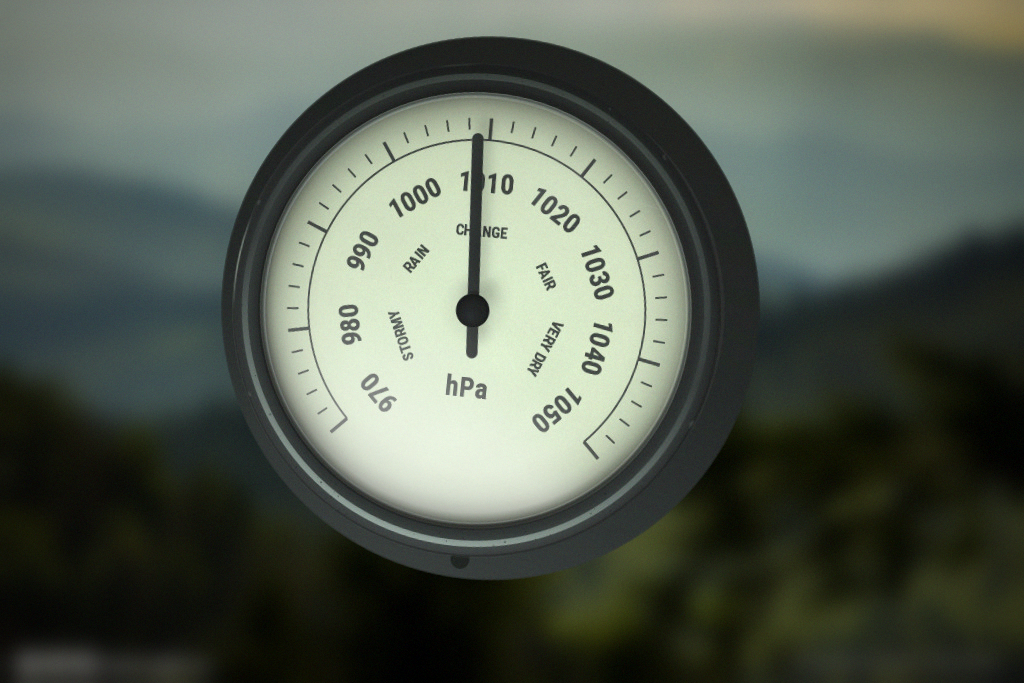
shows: 1009 hPa
